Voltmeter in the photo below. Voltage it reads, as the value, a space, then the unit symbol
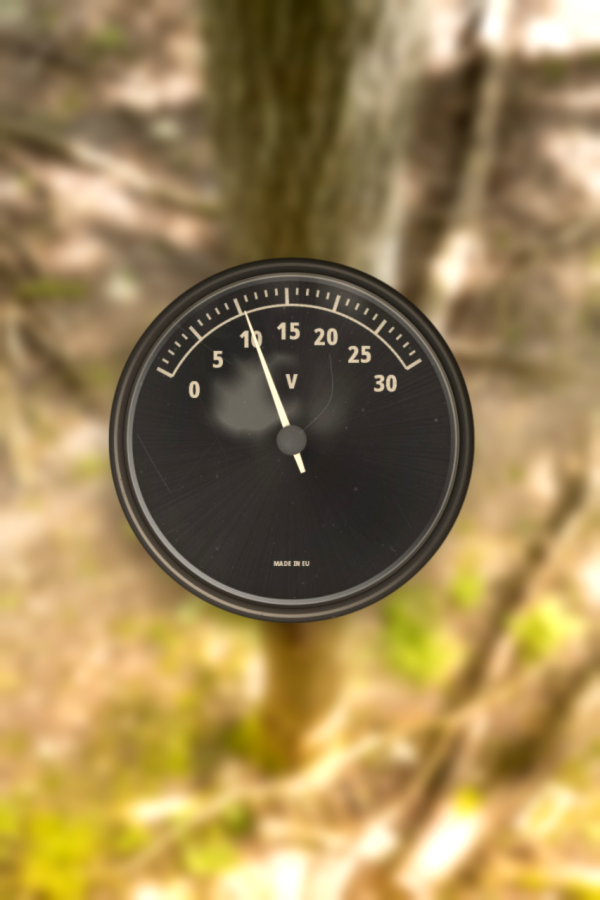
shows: 10.5 V
